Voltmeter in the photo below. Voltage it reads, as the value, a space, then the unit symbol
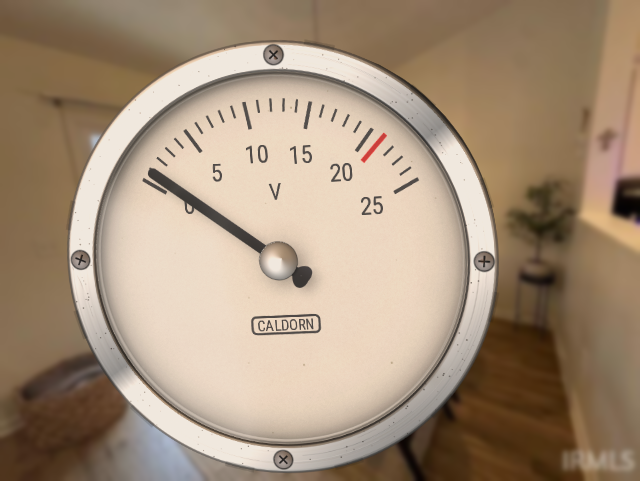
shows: 1 V
